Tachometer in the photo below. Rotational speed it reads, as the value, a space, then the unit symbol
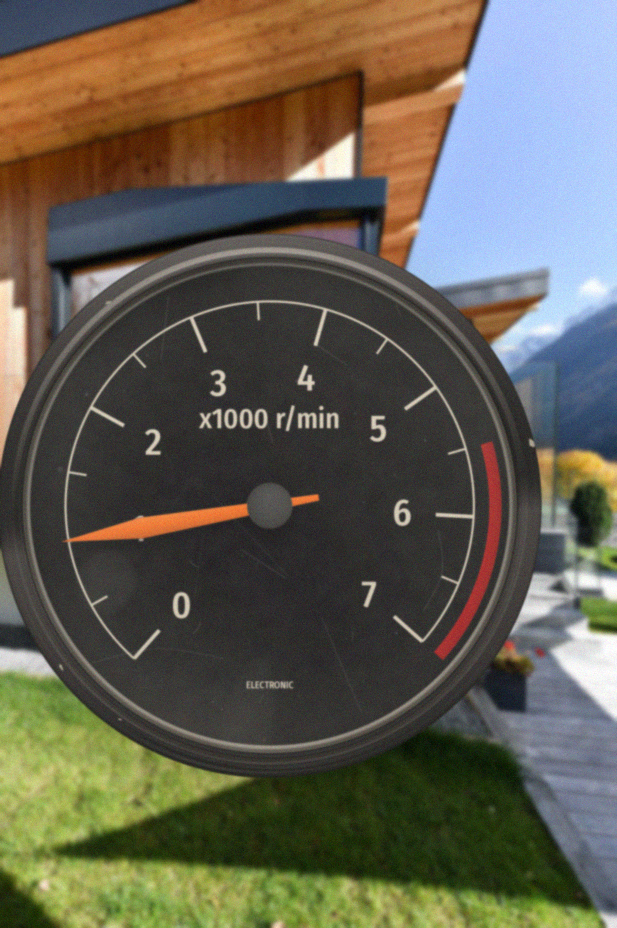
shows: 1000 rpm
